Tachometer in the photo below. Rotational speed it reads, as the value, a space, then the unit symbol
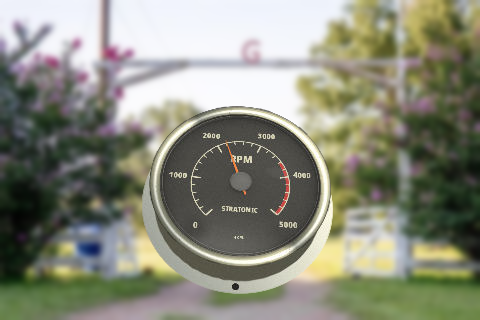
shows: 2200 rpm
